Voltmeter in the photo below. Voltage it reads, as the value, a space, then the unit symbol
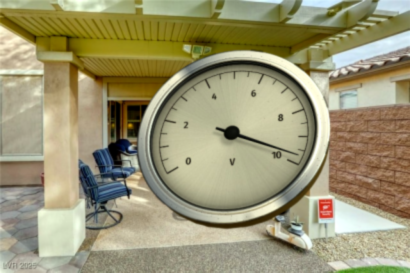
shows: 9.75 V
